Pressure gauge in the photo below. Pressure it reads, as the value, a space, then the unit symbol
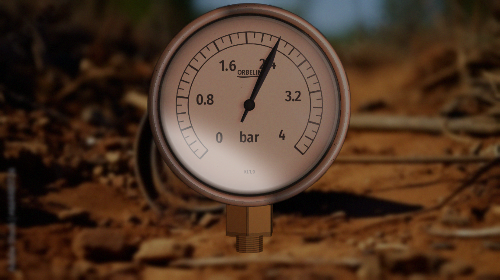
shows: 2.4 bar
